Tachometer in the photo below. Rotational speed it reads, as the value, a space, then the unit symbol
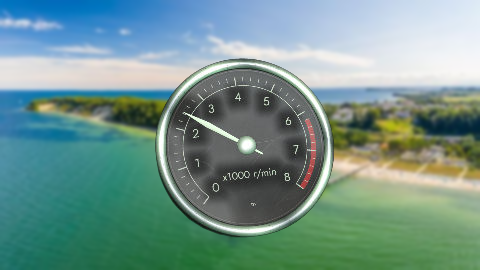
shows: 2400 rpm
